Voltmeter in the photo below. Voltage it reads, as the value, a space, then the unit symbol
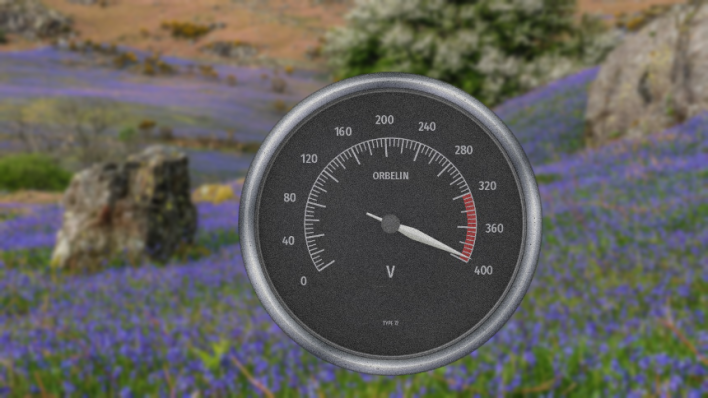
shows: 395 V
